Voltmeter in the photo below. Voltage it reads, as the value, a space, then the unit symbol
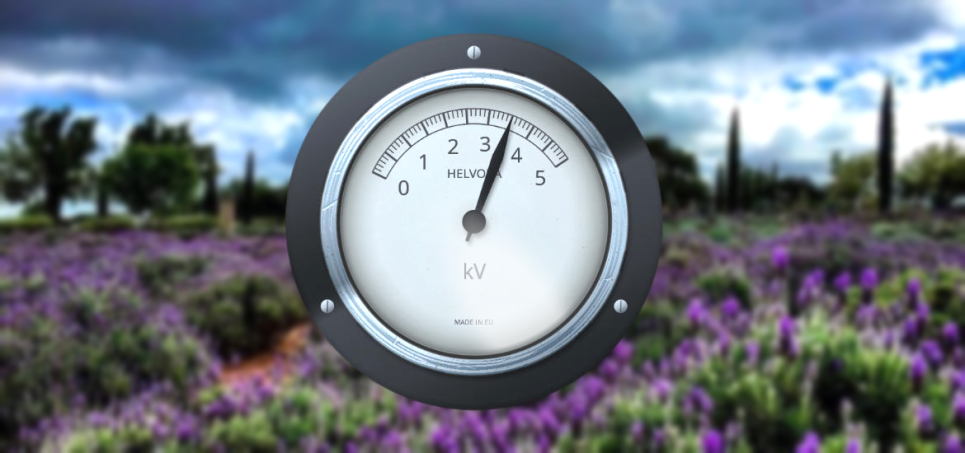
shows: 3.5 kV
